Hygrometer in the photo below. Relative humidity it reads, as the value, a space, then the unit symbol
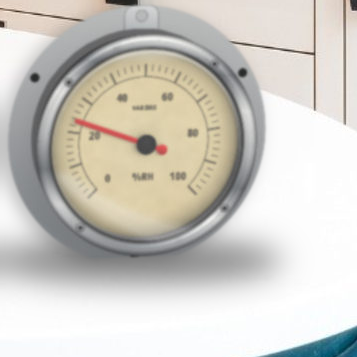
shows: 24 %
